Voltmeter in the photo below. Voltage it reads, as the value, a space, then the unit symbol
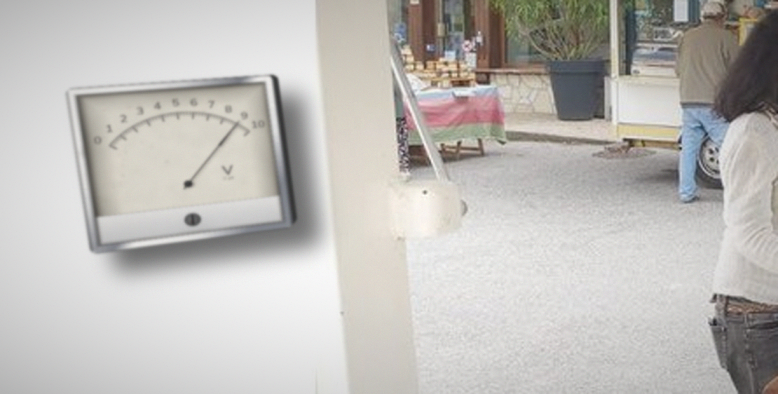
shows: 9 V
